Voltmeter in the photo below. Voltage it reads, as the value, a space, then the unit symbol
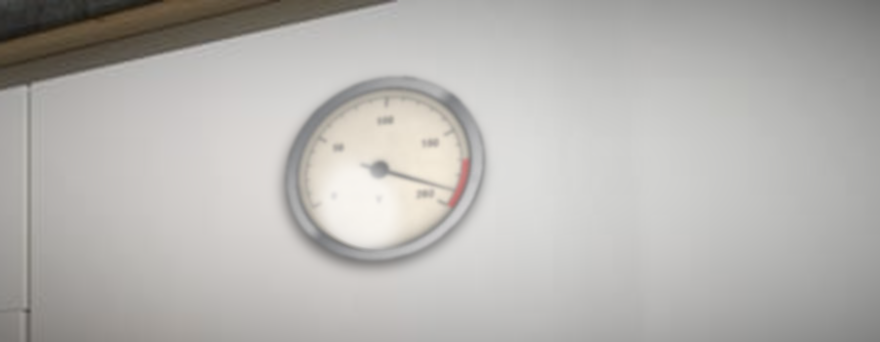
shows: 190 V
